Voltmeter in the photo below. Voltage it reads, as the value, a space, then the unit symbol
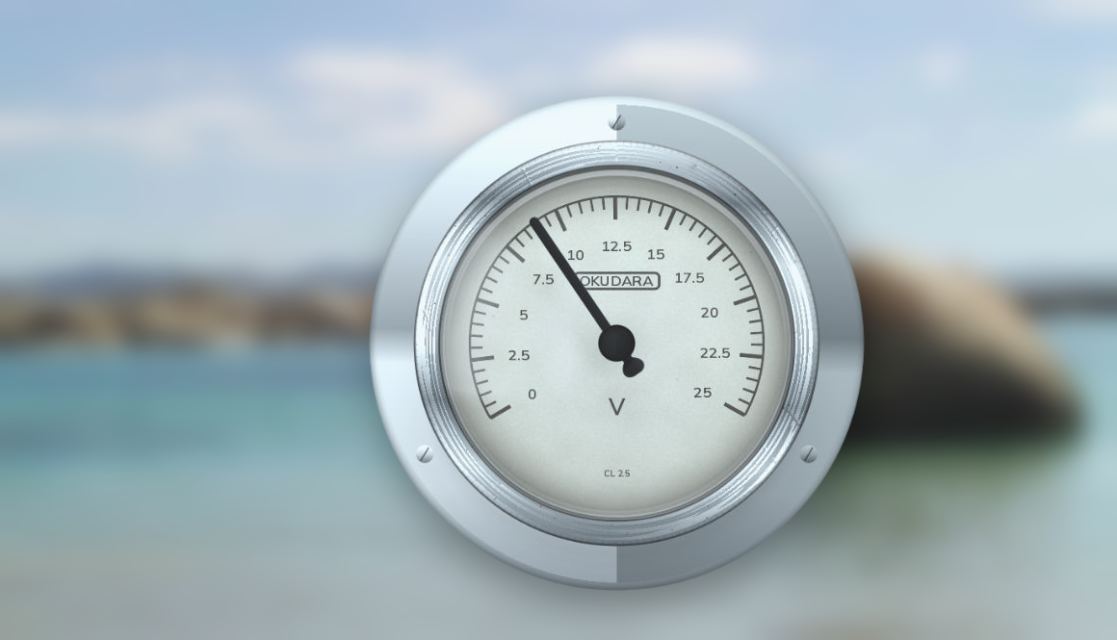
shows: 9 V
